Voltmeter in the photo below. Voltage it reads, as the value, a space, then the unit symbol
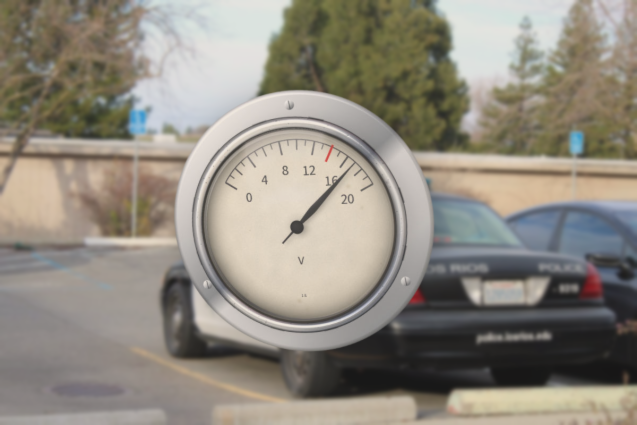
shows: 17 V
